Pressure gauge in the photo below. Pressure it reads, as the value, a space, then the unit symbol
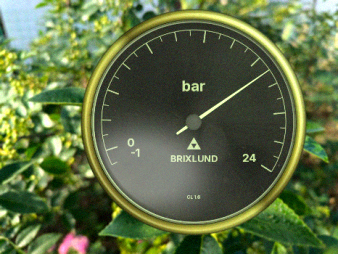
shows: 17 bar
